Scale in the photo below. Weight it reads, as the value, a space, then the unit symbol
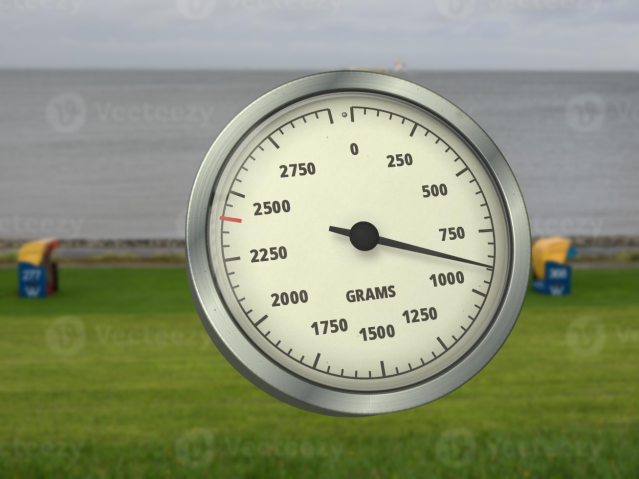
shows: 900 g
